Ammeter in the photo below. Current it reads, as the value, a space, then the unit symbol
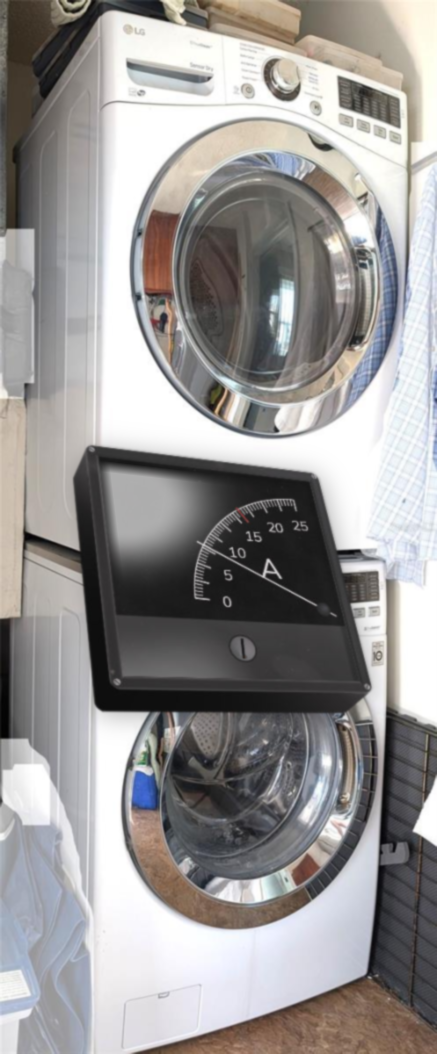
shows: 7.5 A
